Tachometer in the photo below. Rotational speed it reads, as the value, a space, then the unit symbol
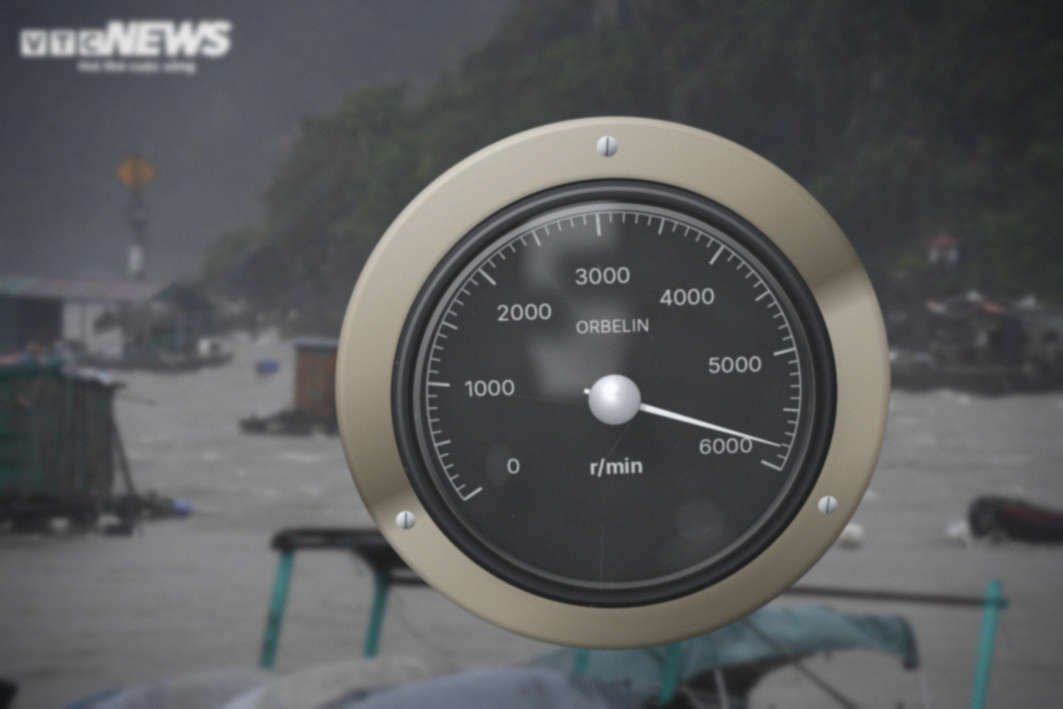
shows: 5800 rpm
